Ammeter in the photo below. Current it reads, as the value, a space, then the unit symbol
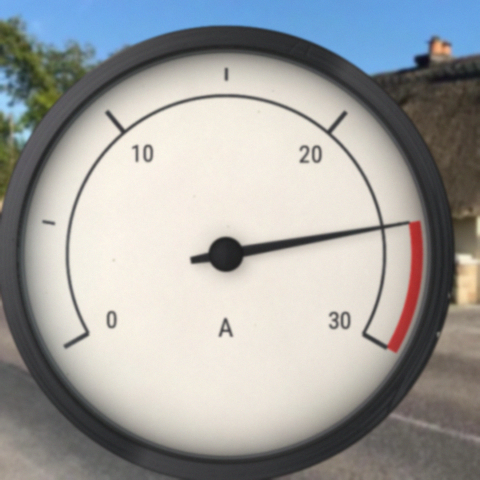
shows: 25 A
